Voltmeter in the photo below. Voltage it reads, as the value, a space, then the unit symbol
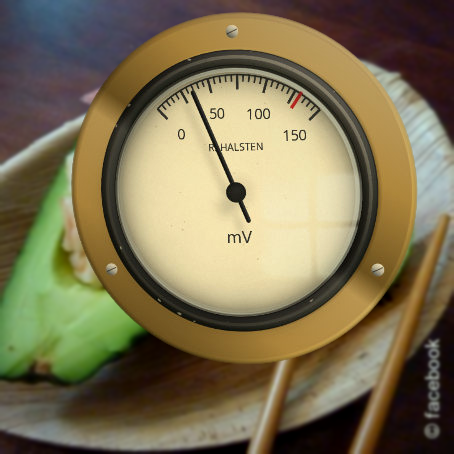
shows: 35 mV
